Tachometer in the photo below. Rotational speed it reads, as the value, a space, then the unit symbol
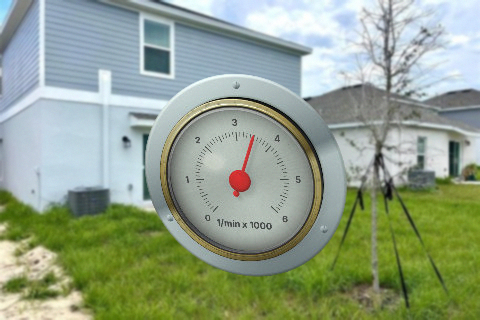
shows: 3500 rpm
